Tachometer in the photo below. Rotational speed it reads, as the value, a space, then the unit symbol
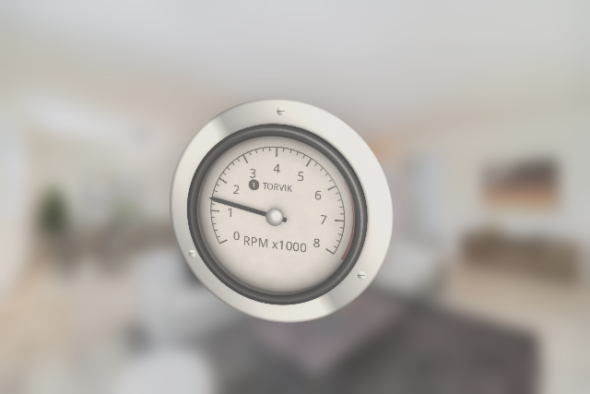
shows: 1400 rpm
